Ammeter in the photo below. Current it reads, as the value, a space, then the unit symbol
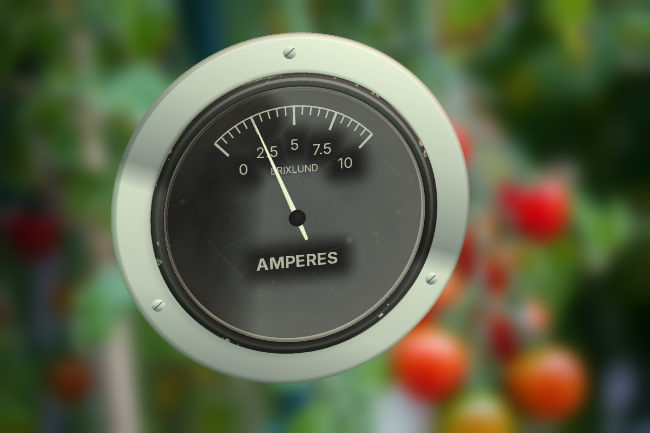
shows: 2.5 A
